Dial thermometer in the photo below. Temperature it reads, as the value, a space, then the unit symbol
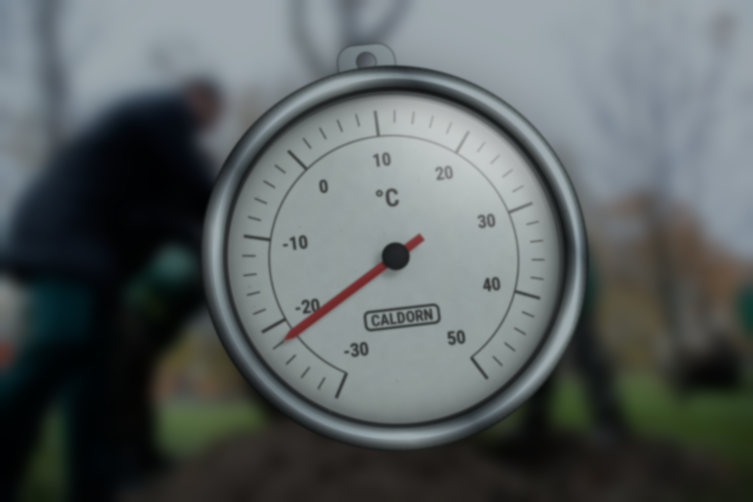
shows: -22 °C
